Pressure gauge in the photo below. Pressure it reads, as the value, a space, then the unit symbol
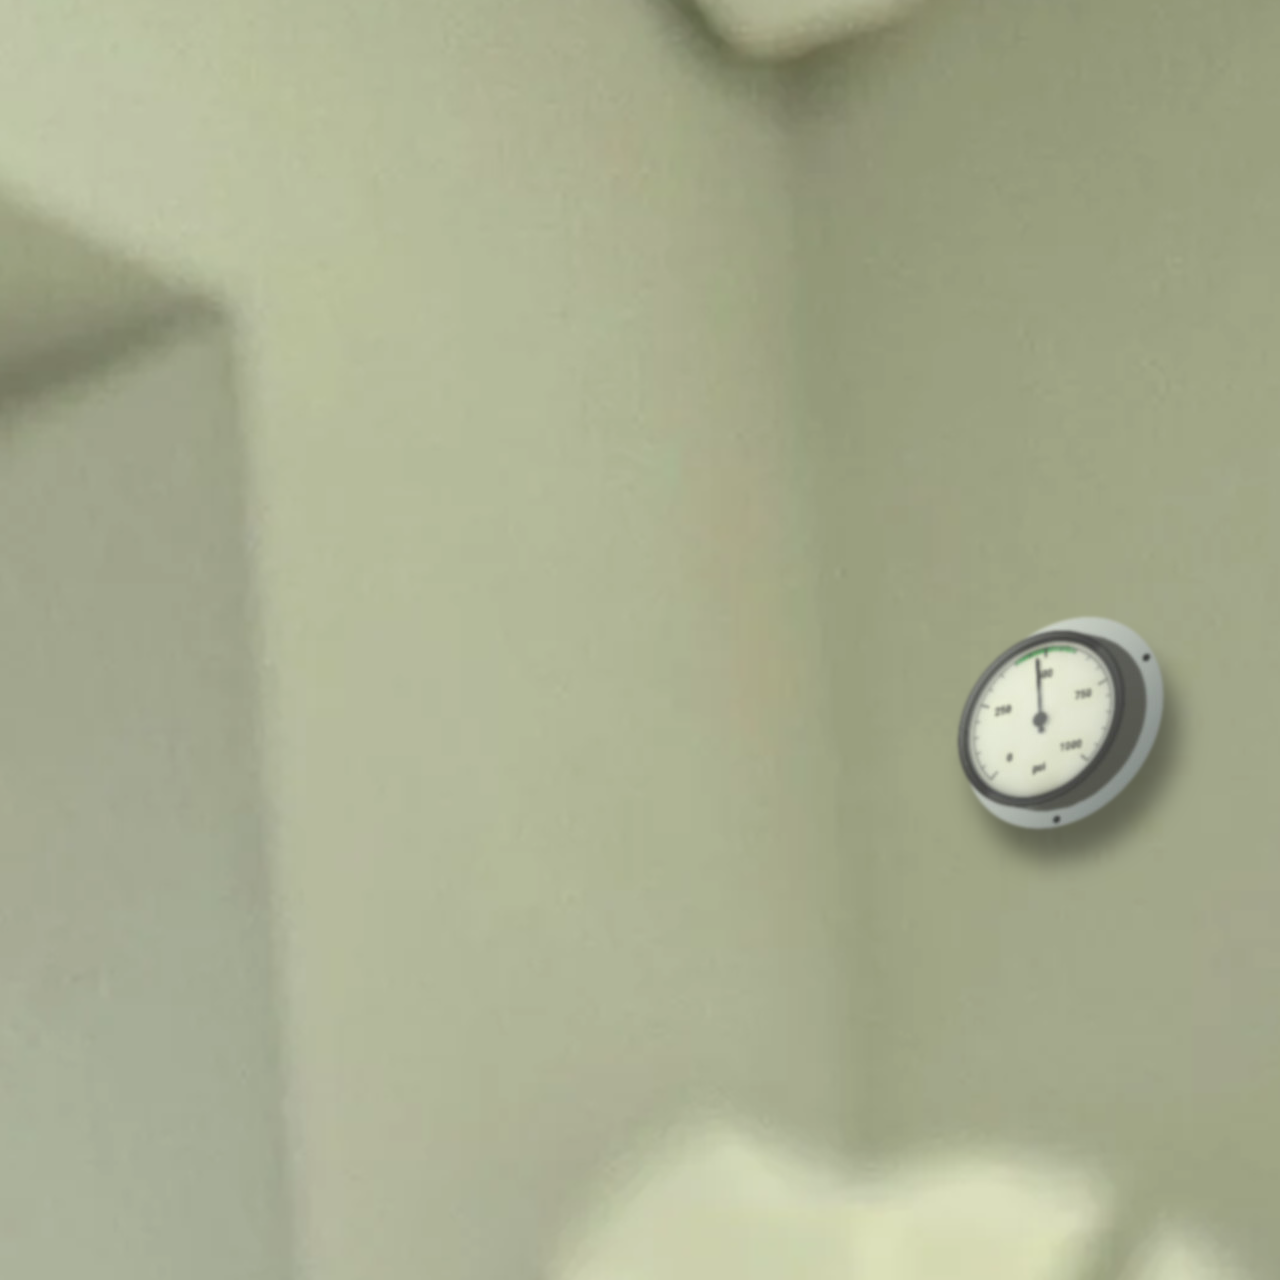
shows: 475 psi
